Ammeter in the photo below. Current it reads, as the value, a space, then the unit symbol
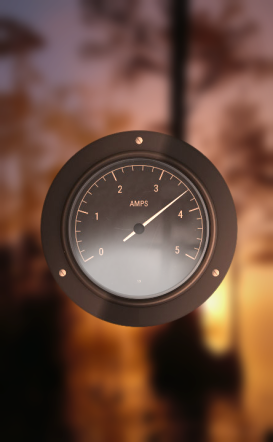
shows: 3.6 A
